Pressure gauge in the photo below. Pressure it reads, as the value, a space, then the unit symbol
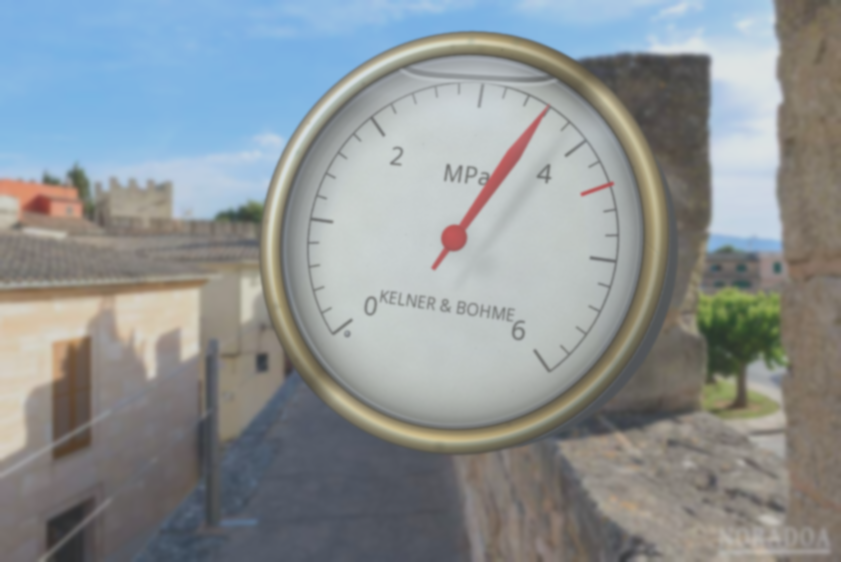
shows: 3.6 MPa
